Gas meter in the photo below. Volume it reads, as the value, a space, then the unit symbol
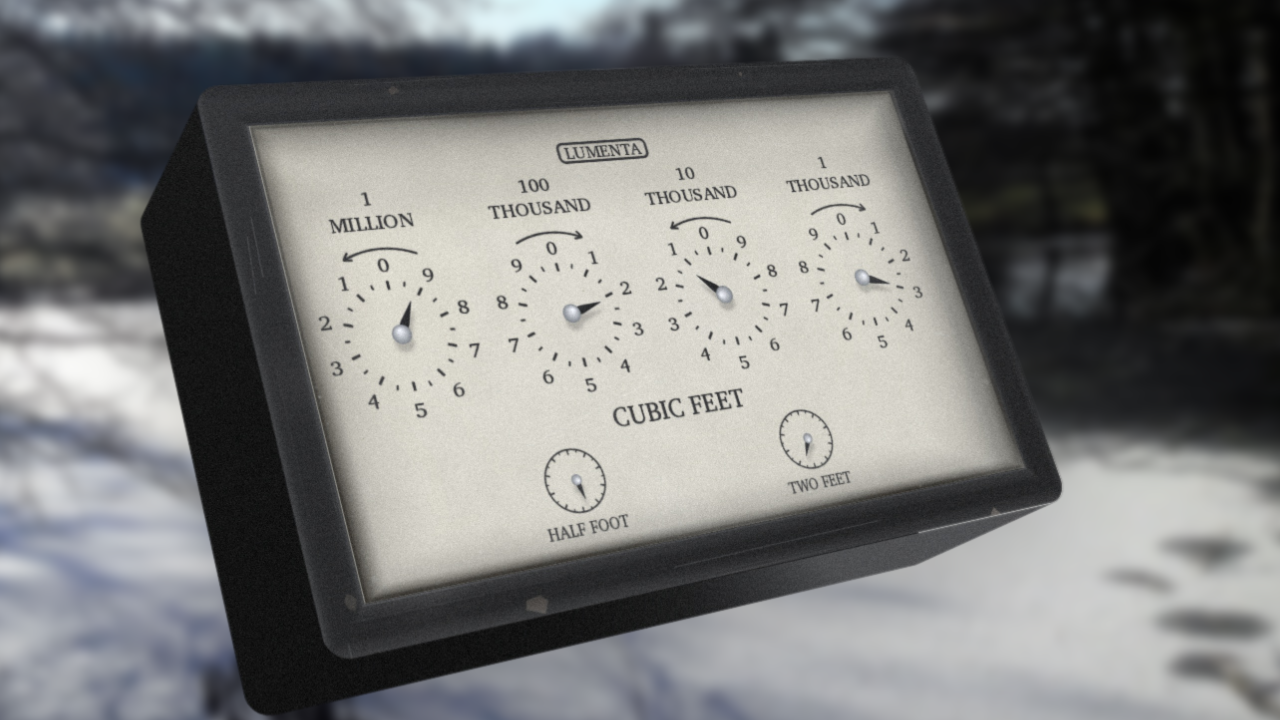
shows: 921300 ft³
